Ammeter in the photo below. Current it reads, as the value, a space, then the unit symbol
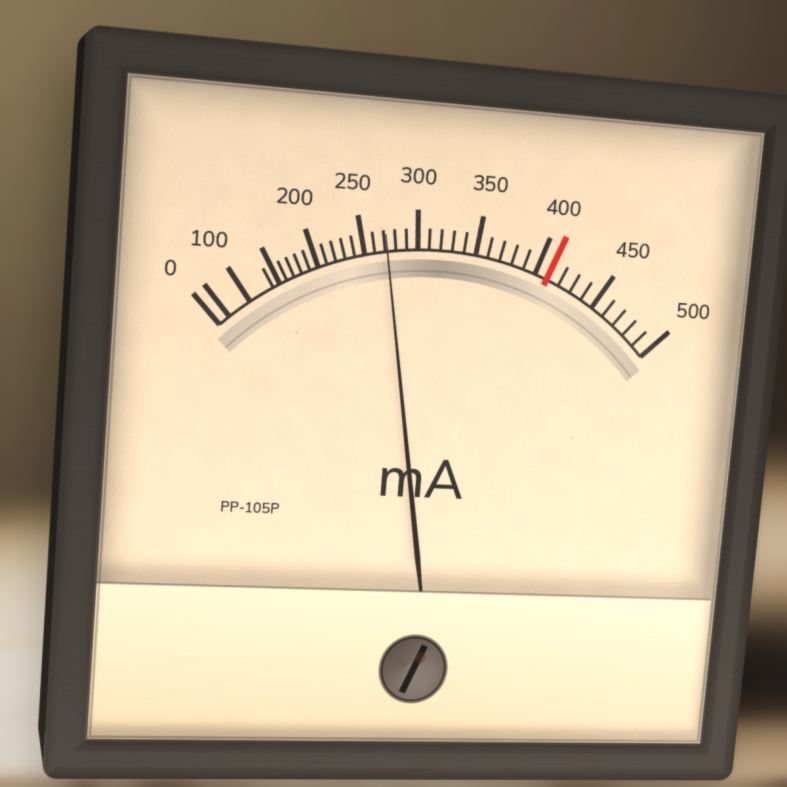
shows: 270 mA
